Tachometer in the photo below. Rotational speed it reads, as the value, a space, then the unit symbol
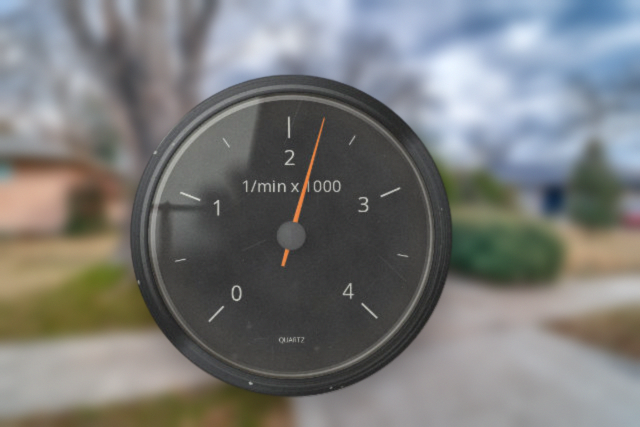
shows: 2250 rpm
